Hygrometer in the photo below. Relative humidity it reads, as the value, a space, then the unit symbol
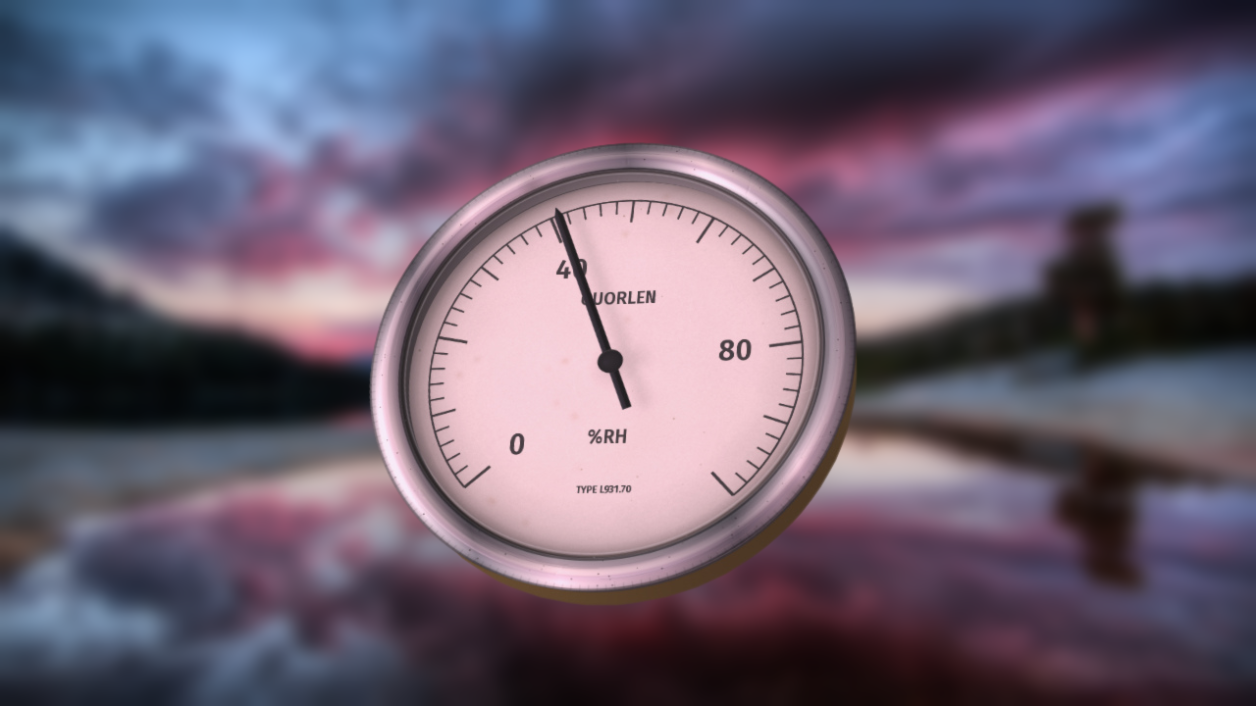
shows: 41 %
